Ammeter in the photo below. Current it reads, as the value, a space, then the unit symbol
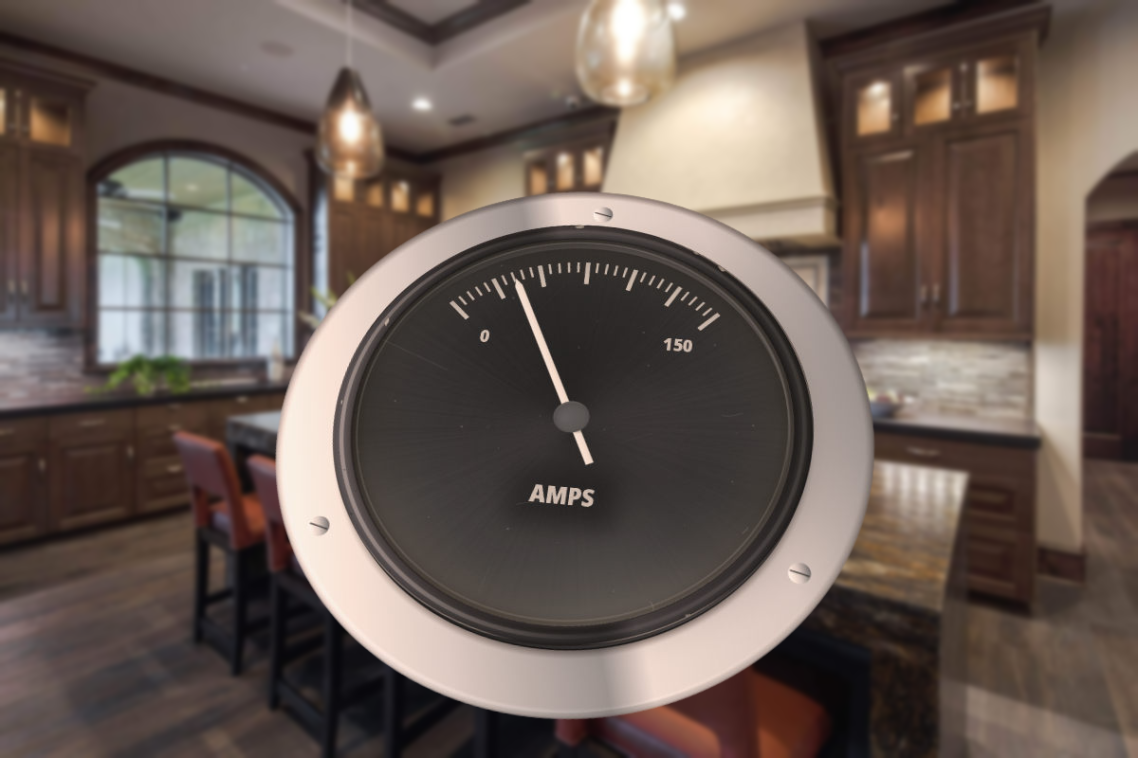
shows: 35 A
